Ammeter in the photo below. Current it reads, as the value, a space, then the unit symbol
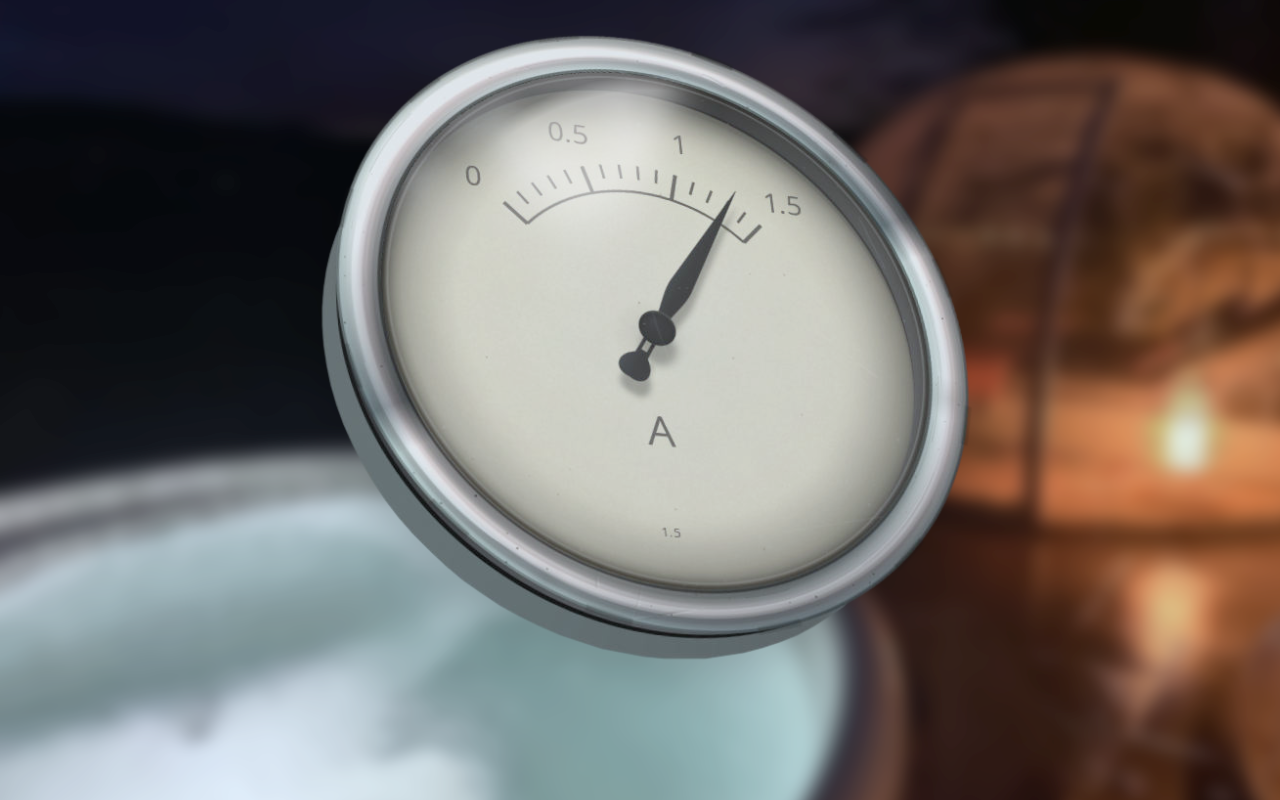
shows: 1.3 A
